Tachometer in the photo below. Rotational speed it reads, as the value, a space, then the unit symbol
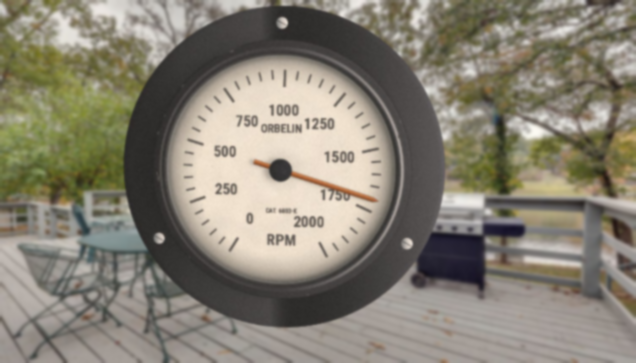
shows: 1700 rpm
